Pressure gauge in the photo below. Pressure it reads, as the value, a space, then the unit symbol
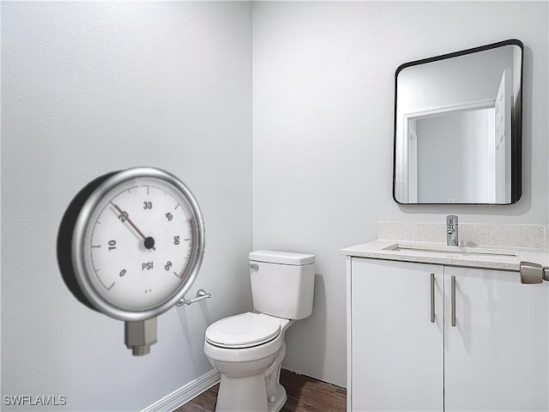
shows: 20 psi
